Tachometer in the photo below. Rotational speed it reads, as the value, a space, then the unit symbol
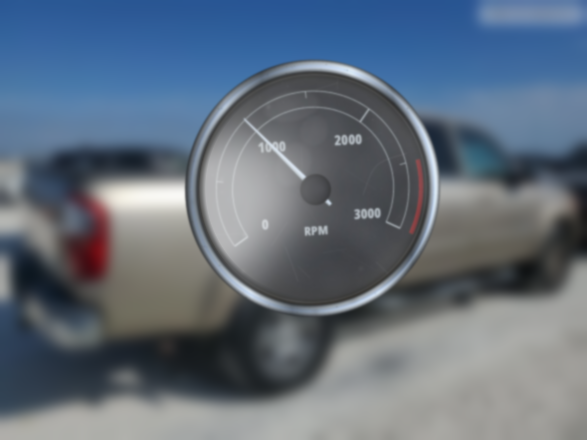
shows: 1000 rpm
